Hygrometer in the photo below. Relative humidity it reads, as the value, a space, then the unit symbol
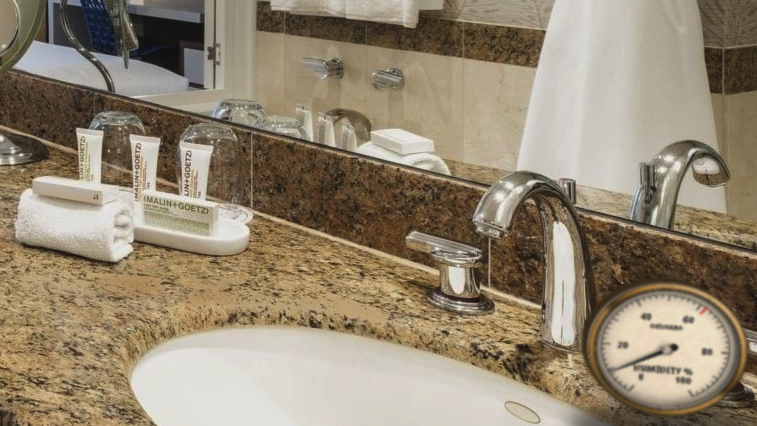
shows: 10 %
